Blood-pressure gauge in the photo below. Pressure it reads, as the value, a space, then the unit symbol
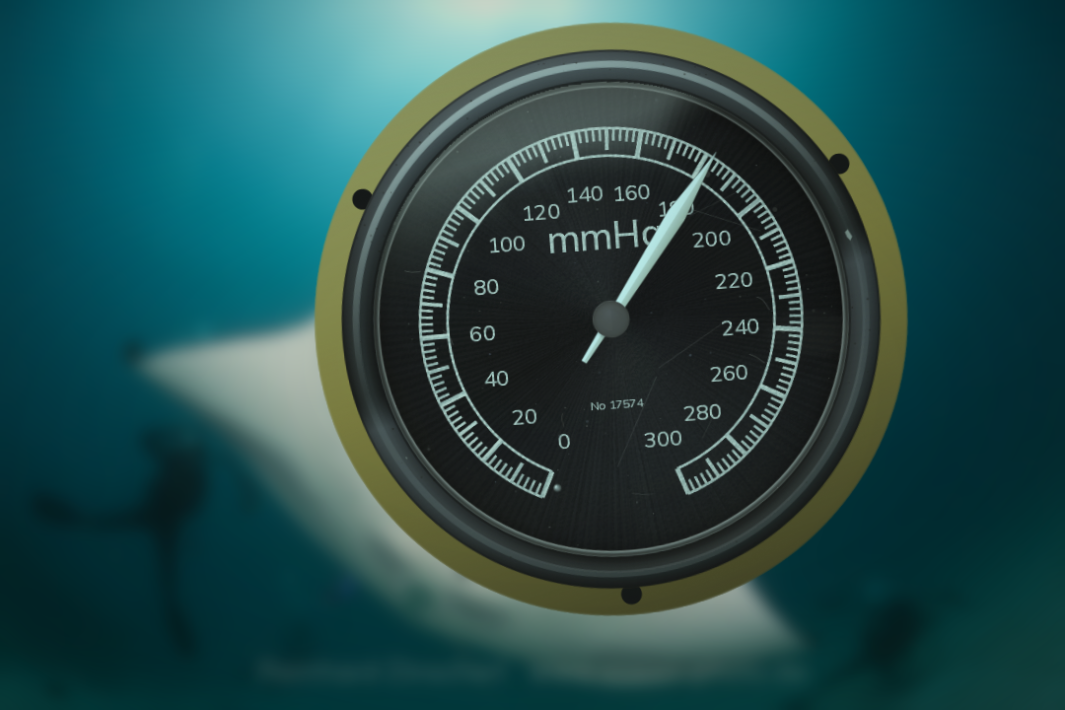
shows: 182 mmHg
